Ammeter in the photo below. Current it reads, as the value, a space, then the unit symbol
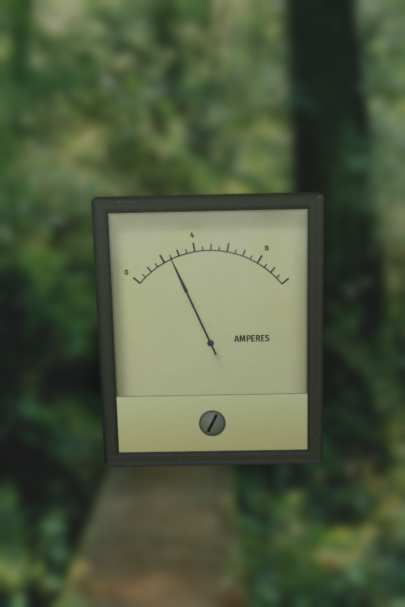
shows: 2.5 A
